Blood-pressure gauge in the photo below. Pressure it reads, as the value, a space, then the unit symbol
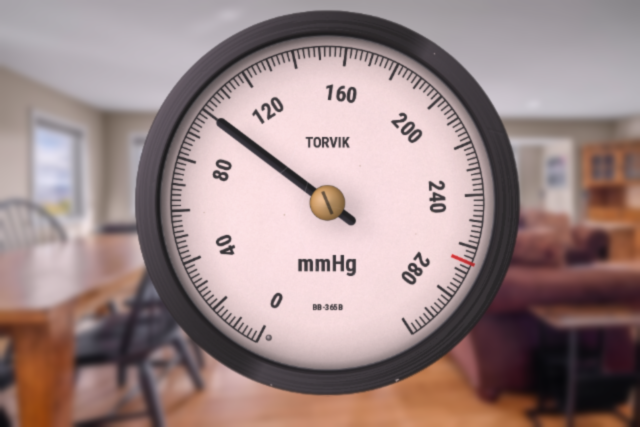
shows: 100 mmHg
